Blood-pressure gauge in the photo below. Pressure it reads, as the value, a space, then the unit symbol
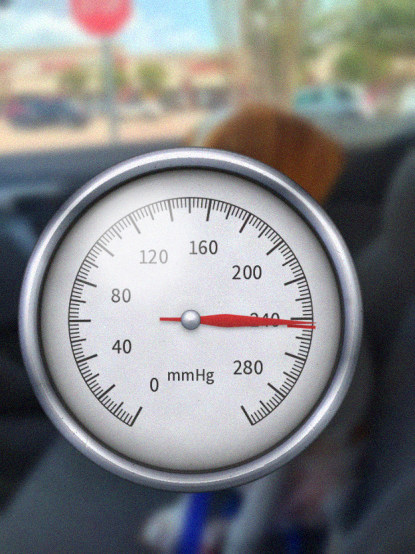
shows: 242 mmHg
